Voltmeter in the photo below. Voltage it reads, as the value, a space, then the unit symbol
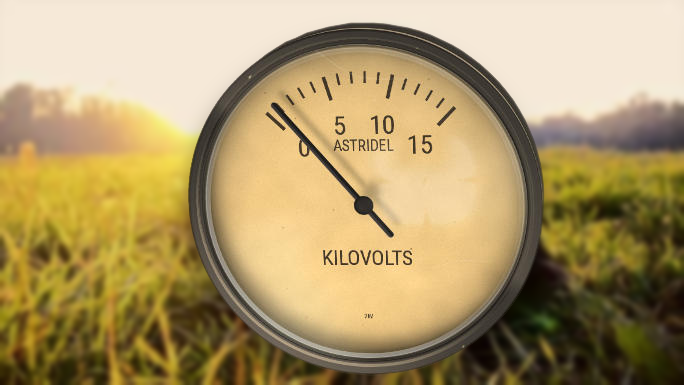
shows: 1 kV
